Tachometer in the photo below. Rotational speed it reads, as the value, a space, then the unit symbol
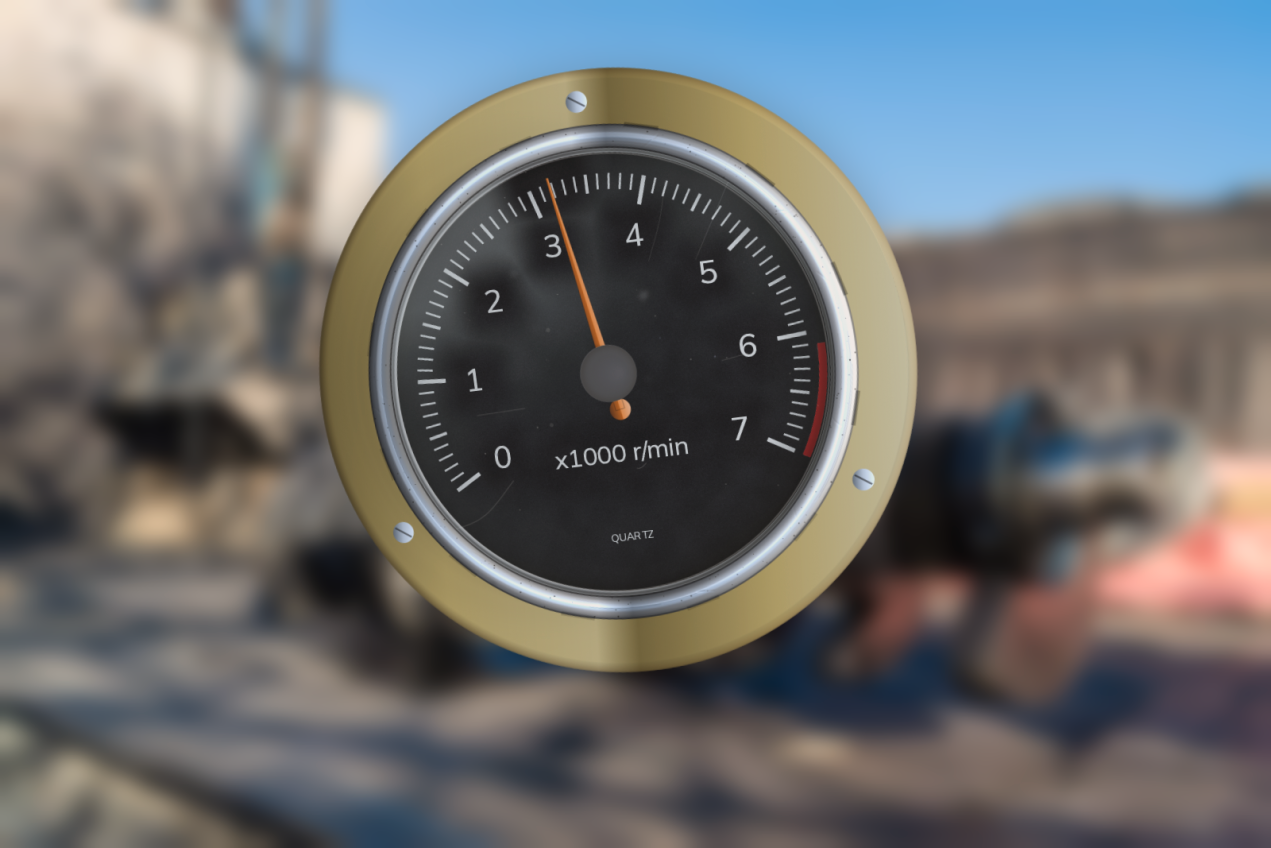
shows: 3200 rpm
